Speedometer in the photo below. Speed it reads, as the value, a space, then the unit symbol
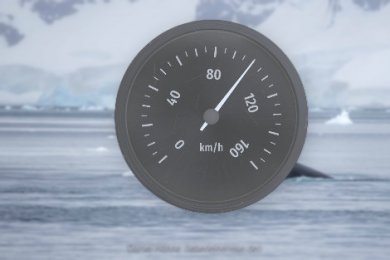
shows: 100 km/h
